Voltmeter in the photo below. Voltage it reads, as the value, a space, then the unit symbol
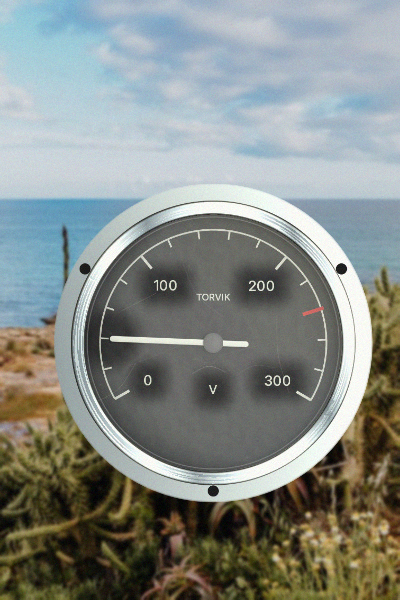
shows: 40 V
